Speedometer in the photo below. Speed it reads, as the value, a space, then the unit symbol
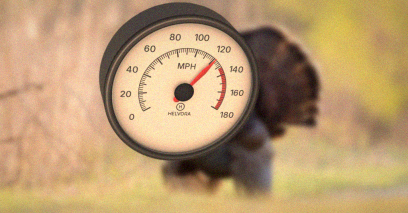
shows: 120 mph
